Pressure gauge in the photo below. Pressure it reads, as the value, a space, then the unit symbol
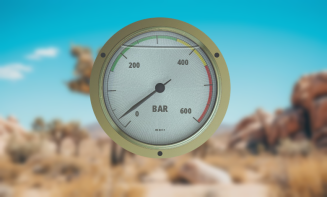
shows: 25 bar
